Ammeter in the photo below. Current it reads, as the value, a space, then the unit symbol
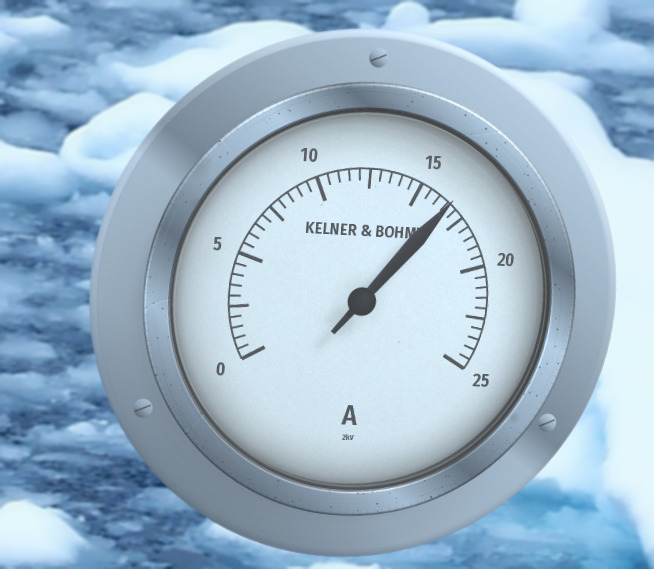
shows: 16.5 A
